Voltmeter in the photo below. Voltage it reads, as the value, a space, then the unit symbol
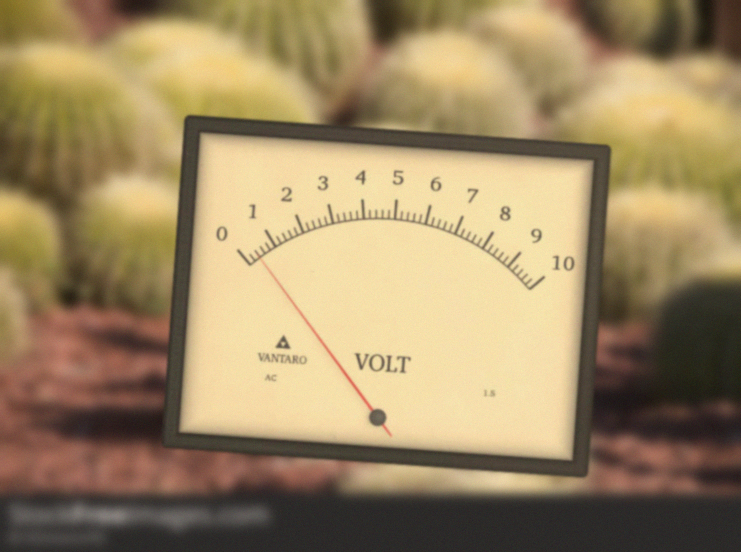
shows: 0.4 V
